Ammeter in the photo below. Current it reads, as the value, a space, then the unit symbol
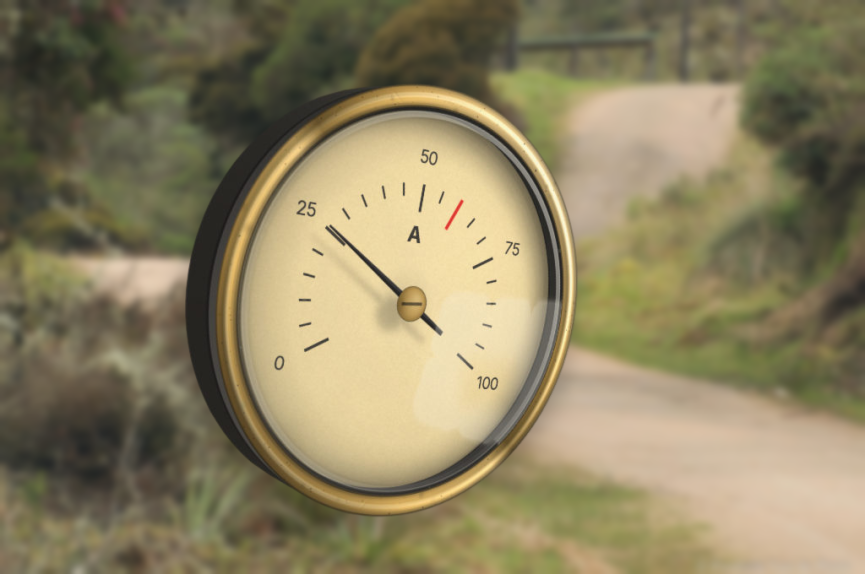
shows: 25 A
